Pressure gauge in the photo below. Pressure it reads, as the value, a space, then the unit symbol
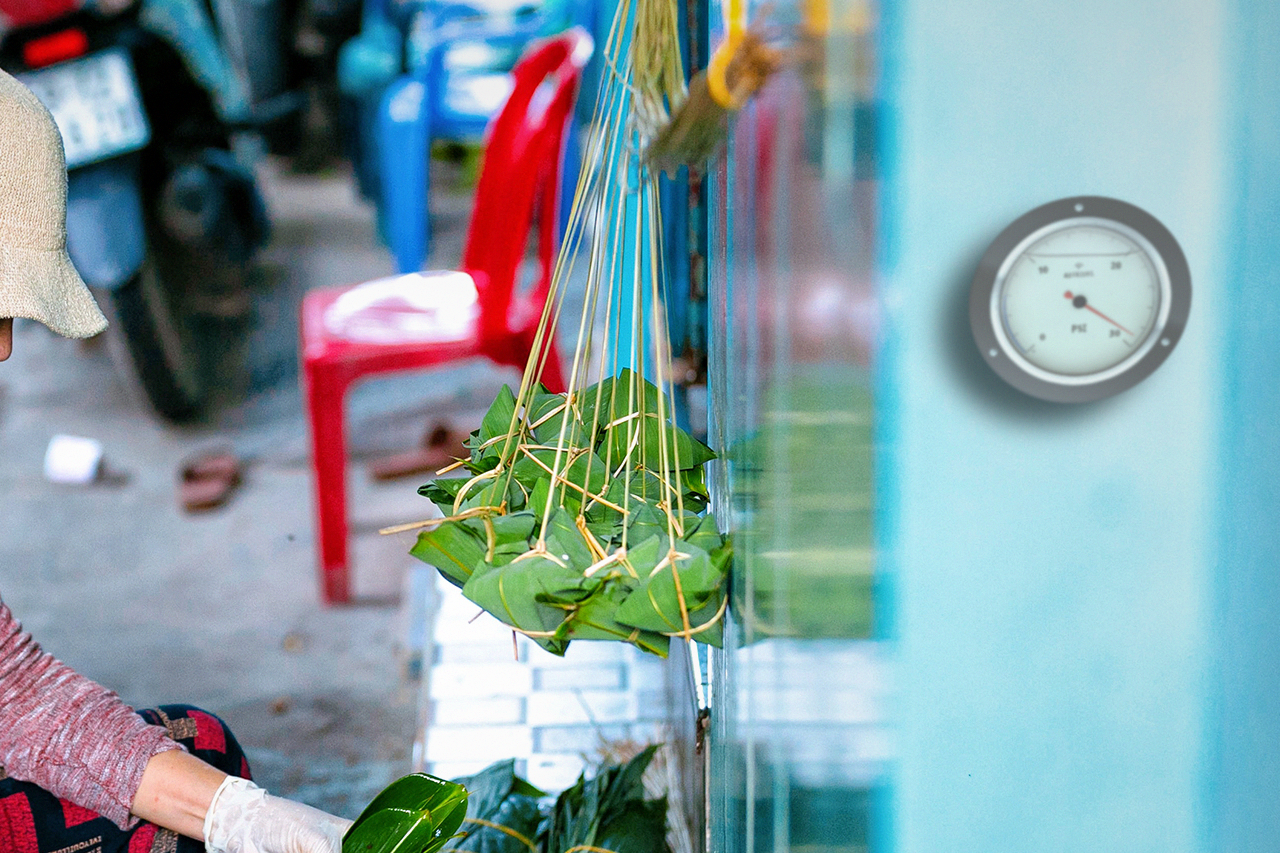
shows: 29 psi
